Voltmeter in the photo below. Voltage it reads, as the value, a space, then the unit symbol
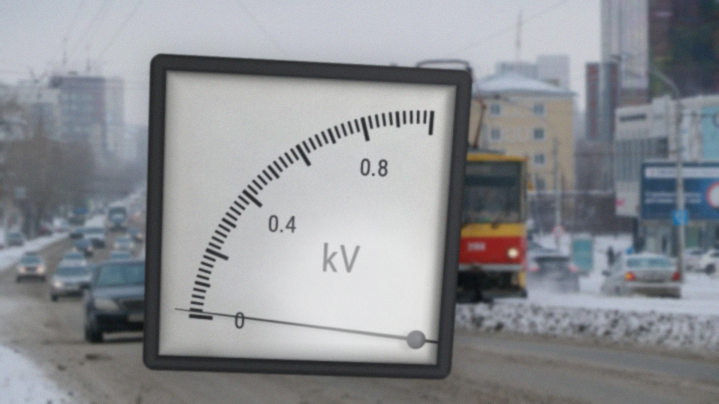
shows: 0.02 kV
